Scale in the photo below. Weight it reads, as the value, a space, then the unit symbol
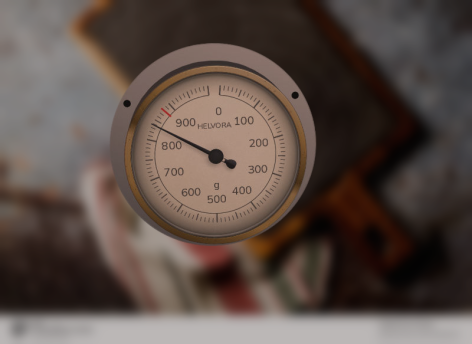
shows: 840 g
